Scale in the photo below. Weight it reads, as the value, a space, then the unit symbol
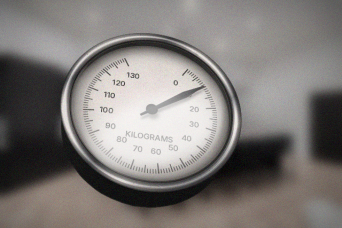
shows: 10 kg
